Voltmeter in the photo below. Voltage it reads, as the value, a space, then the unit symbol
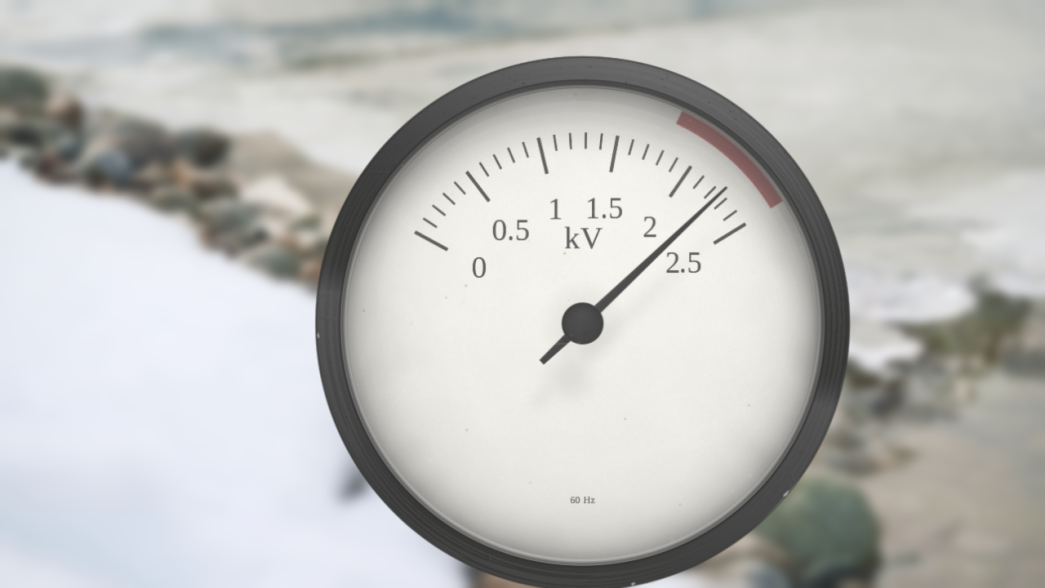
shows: 2.25 kV
